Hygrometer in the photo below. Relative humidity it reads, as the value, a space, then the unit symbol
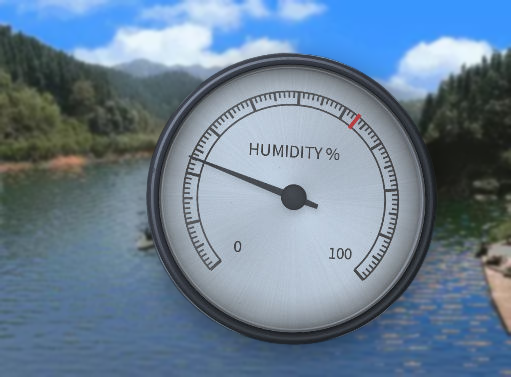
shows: 23 %
